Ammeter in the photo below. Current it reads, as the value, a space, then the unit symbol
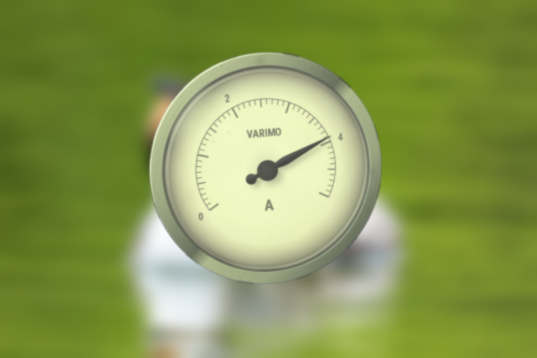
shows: 3.9 A
